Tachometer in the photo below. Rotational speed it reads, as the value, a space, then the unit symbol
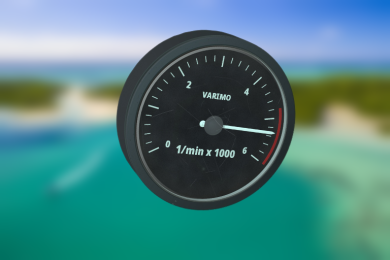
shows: 5300 rpm
